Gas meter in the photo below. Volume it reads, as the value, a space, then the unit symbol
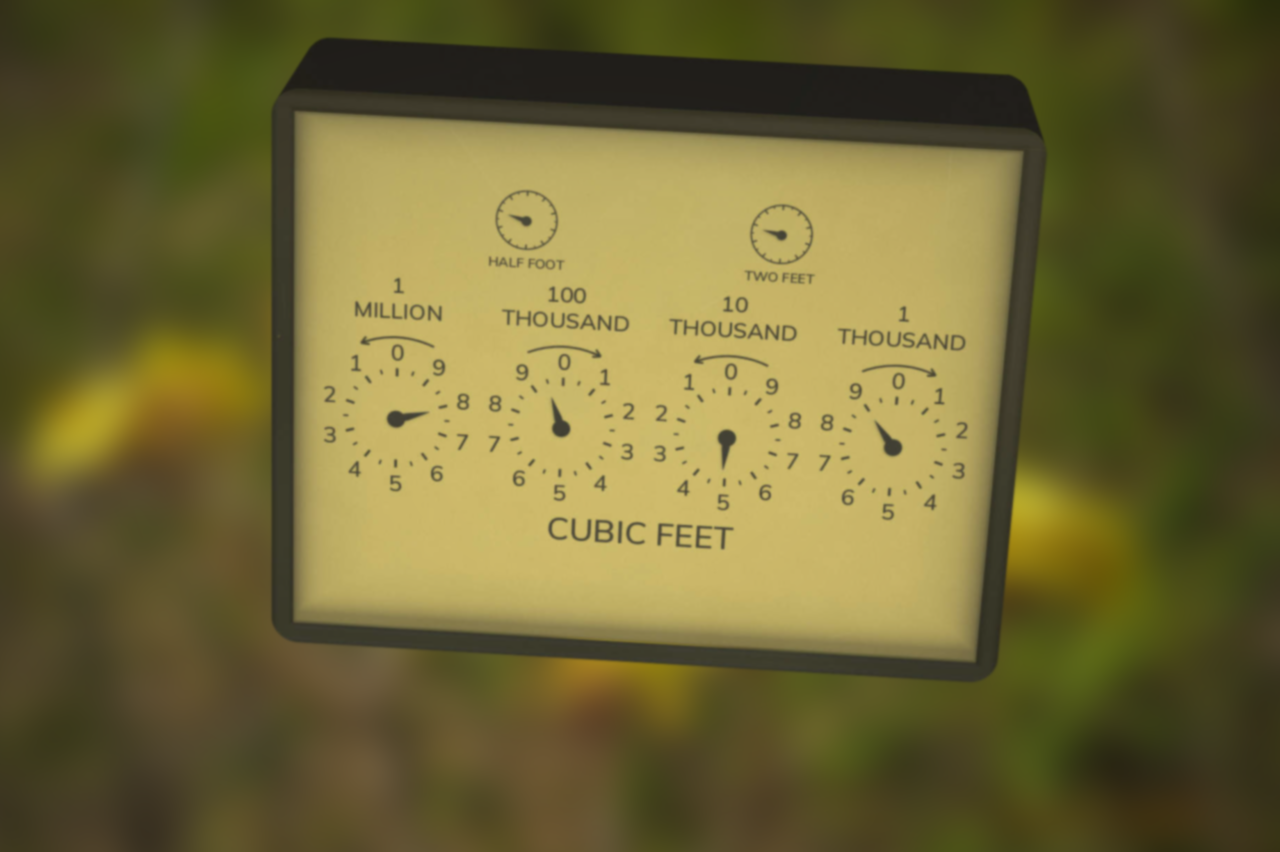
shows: 794900 ft³
